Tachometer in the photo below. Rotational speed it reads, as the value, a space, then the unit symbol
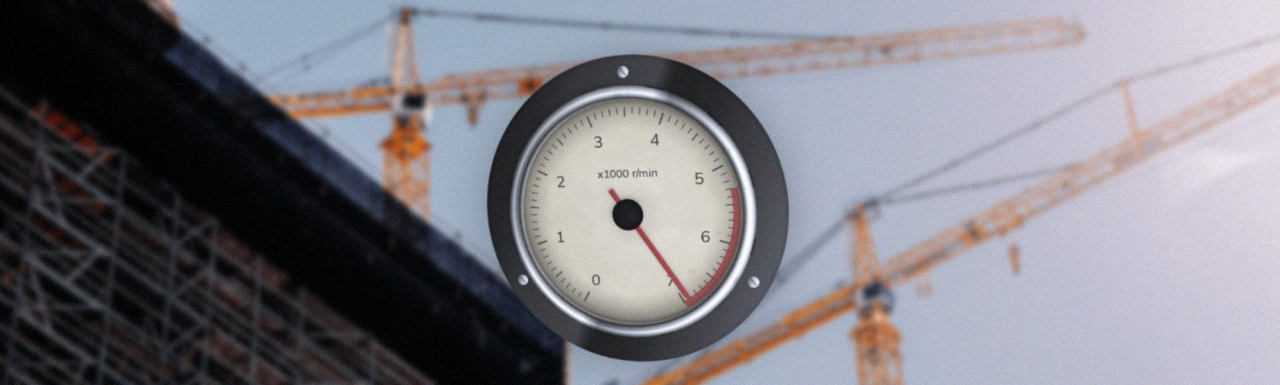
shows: 6900 rpm
